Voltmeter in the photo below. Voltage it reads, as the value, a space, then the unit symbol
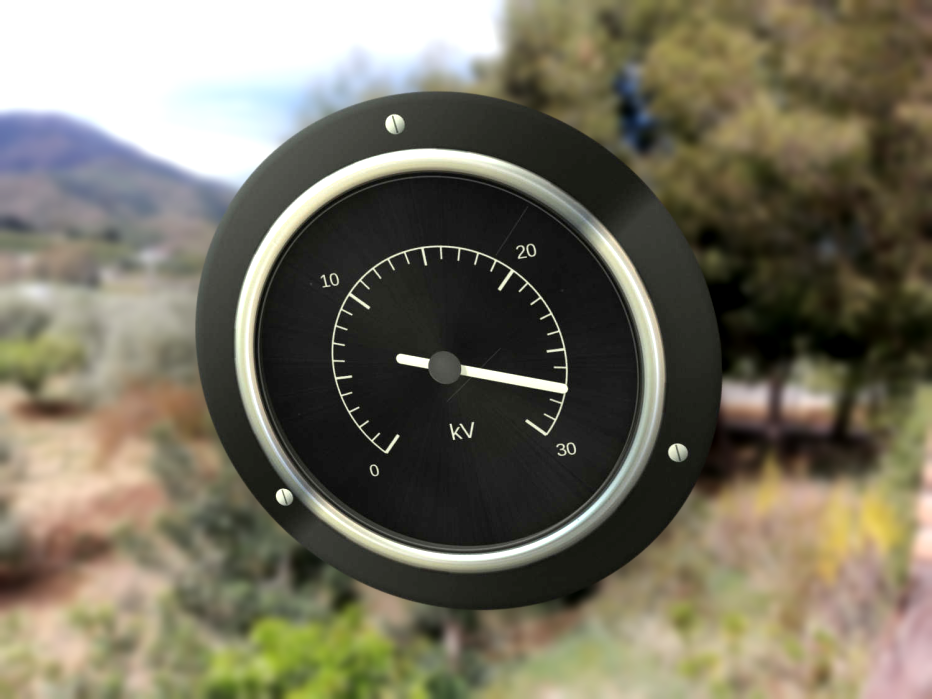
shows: 27 kV
